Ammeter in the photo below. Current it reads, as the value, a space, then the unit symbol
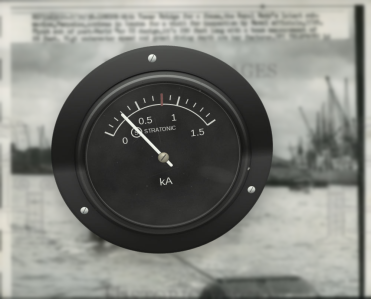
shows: 0.3 kA
